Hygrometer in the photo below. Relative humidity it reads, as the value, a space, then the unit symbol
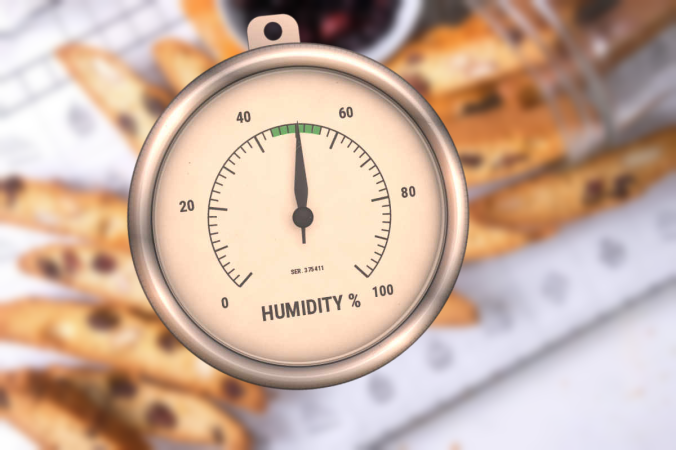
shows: 50 %
